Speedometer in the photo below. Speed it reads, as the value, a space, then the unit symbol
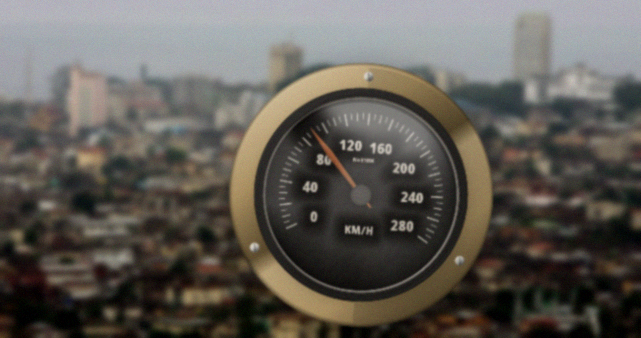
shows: 90 km/h
